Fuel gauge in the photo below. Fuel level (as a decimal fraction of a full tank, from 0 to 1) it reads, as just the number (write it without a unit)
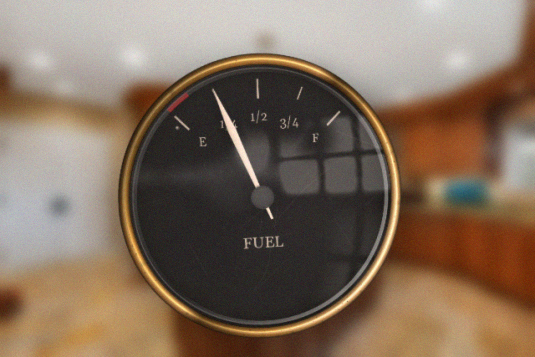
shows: 0.25
